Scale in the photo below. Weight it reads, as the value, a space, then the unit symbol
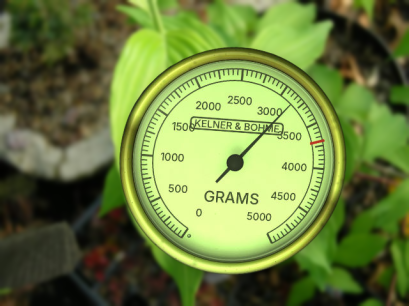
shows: 3150 g
